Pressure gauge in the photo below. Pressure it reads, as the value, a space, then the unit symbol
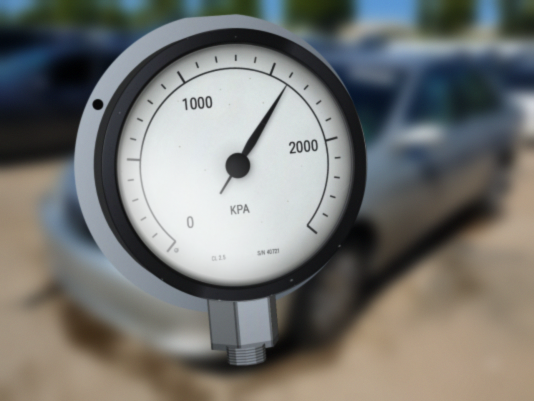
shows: 1600 kPa
